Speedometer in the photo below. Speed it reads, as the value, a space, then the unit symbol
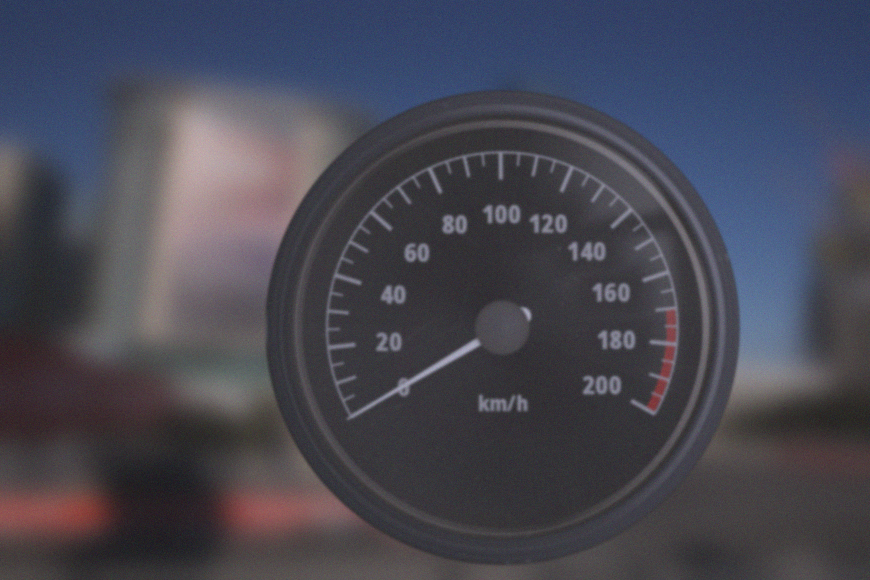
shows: 0 km/h
